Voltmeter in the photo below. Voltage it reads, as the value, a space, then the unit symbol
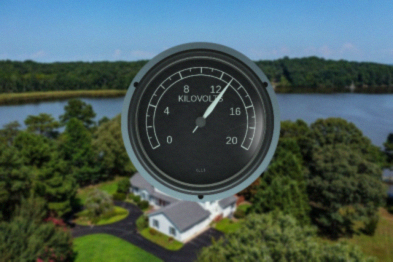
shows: 13 kV
